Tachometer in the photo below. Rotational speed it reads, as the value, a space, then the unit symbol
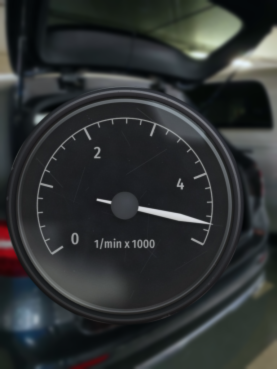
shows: 4700 rpm
